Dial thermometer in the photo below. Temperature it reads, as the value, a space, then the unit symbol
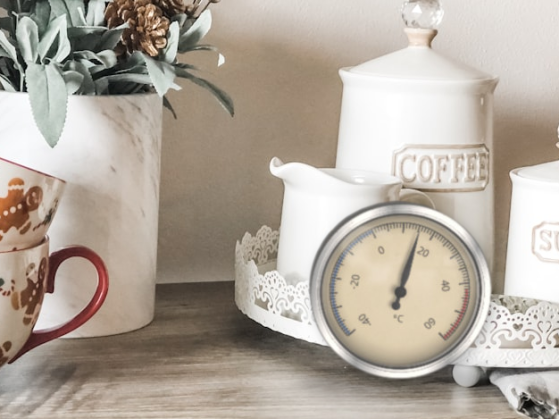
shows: 15 °C
